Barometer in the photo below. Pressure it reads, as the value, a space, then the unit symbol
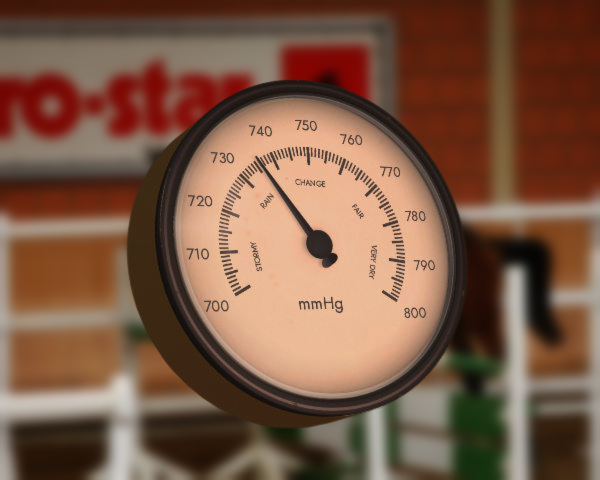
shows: 735 mmHg
